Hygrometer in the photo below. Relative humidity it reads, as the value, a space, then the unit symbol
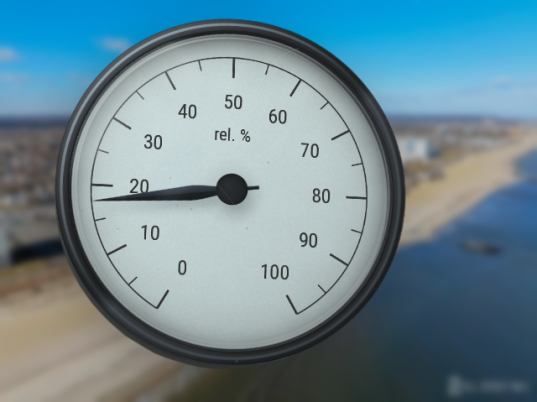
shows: 17.5 %
